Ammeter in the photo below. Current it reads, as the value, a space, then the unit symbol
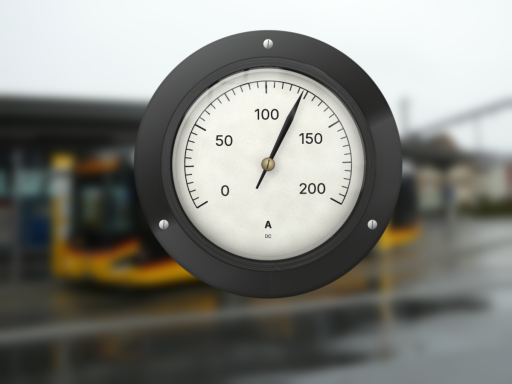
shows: 122.5 A
